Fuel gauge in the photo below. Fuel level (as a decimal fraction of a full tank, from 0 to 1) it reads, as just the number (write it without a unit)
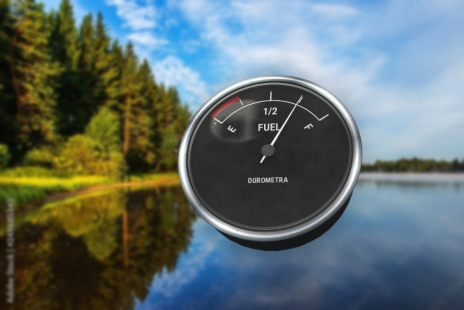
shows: 0.75
